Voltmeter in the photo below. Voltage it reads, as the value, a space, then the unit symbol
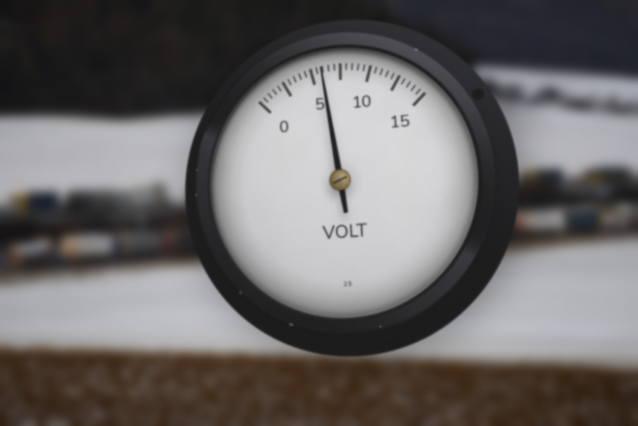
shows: 6 V
